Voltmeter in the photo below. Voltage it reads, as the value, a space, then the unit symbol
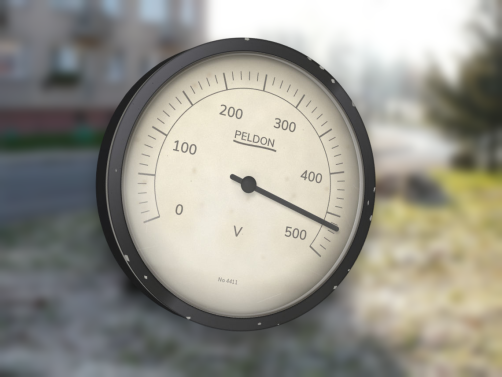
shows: 465 V
